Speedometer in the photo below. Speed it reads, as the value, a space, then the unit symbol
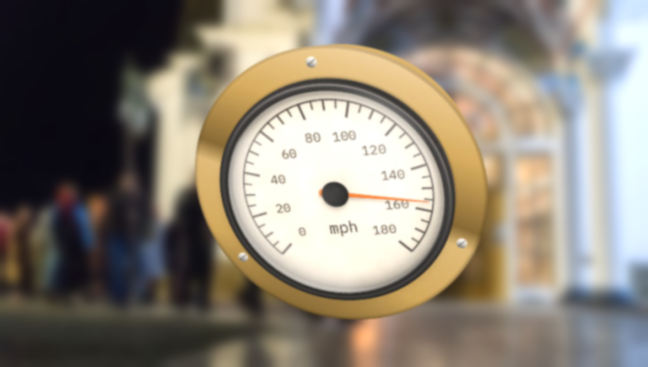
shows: 155 mph
